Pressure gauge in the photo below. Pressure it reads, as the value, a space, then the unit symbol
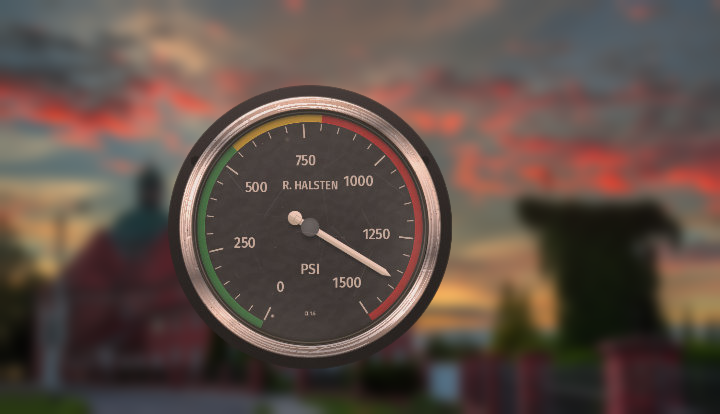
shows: 1375 psi
